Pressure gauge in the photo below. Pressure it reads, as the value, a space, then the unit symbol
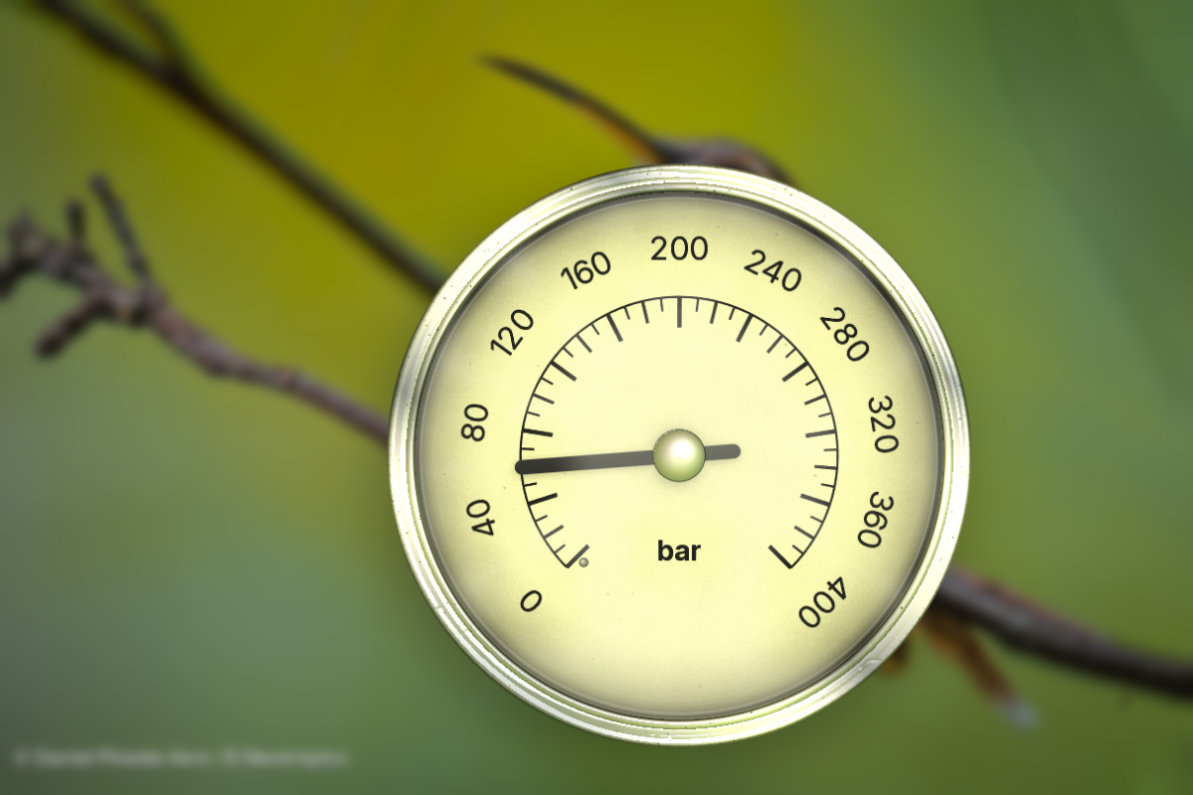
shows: 60 bar
